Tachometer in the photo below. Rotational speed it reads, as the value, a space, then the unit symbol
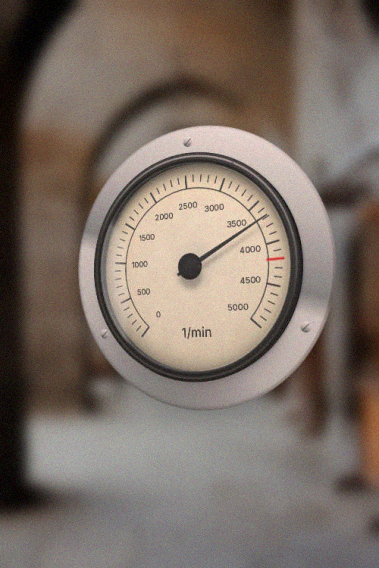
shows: 3700 rpm
